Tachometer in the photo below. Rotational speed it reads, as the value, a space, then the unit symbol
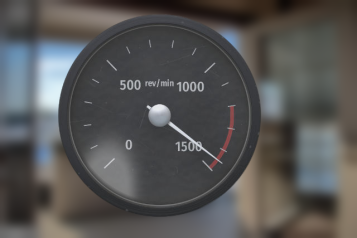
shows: 1450 rpm
